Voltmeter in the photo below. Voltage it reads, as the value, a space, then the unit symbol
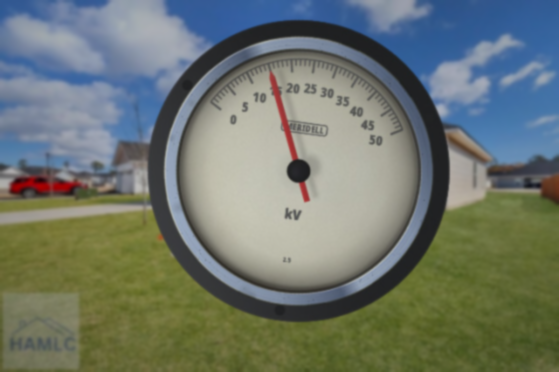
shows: 15 kV
